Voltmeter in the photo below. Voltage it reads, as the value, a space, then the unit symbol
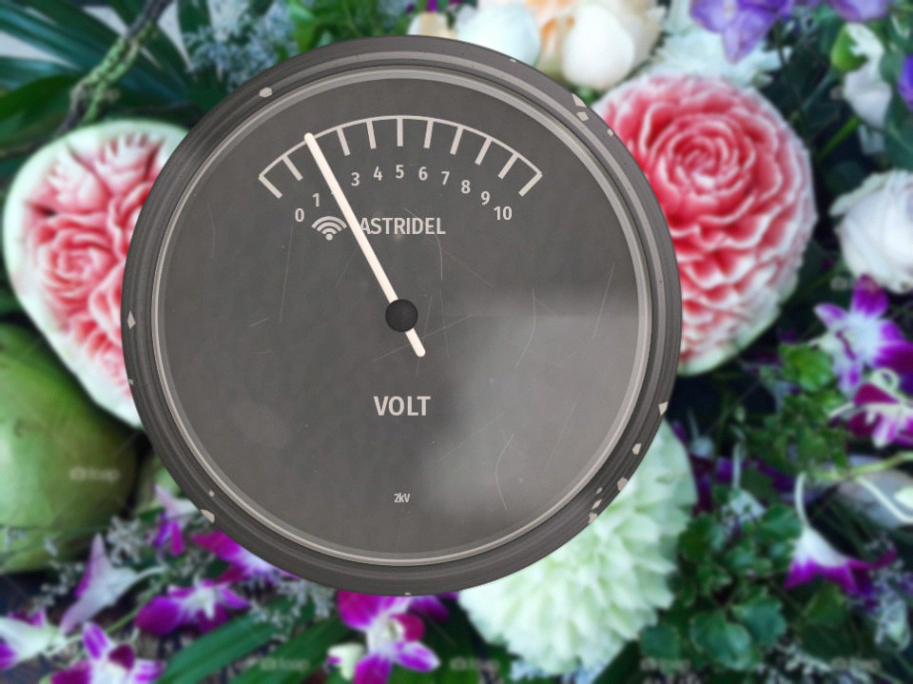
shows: 2 V
